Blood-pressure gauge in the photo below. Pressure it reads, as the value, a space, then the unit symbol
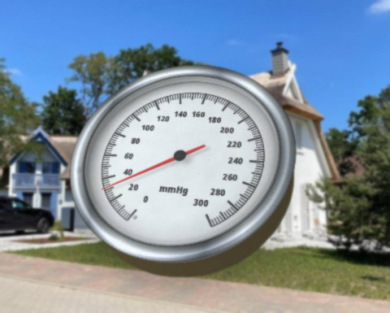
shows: 30 mmHg
